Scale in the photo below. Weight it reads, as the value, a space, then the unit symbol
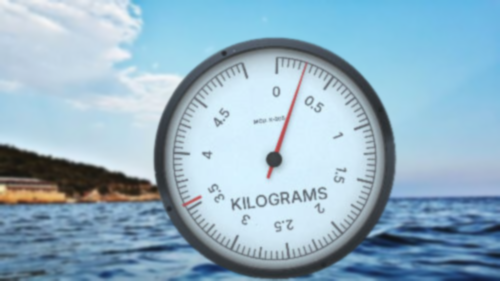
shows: 0.25 kg
